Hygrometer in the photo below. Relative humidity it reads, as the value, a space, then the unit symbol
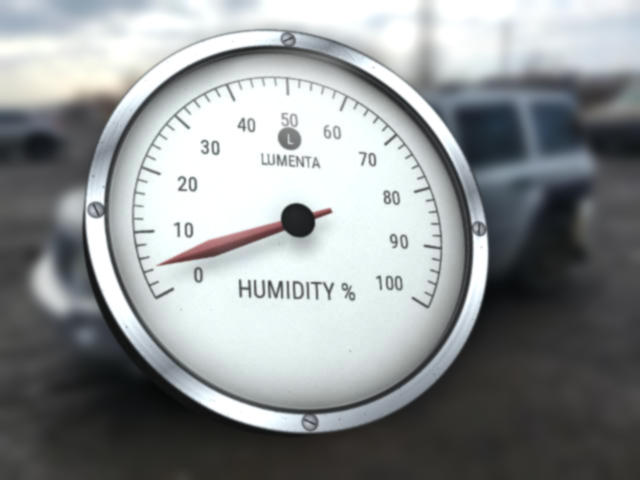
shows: 4 %
